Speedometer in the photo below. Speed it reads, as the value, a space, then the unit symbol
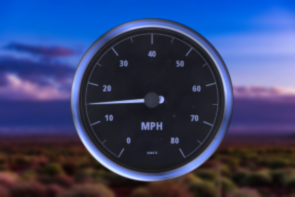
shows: 15 mph
